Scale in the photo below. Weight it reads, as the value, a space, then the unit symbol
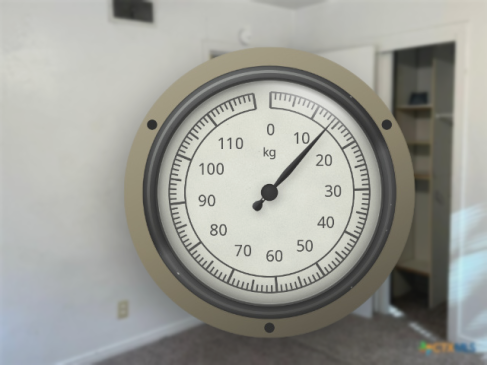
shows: 14 kg
